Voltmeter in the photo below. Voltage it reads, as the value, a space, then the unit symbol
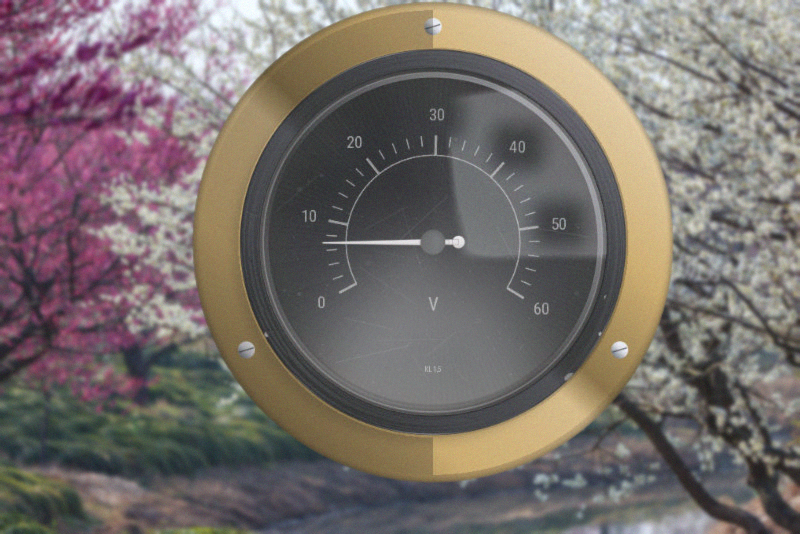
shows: 7 V
